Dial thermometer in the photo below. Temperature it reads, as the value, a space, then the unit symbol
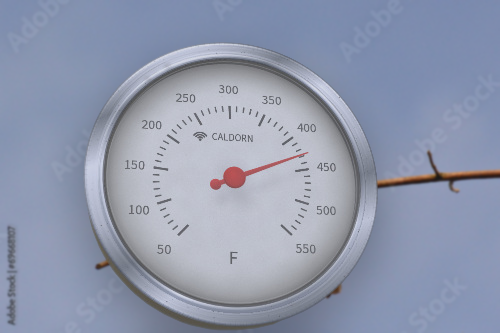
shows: 430 °F
